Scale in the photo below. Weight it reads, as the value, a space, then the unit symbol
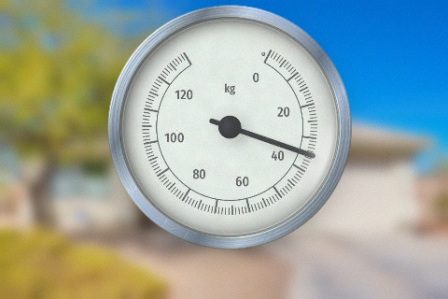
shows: 35 kg
